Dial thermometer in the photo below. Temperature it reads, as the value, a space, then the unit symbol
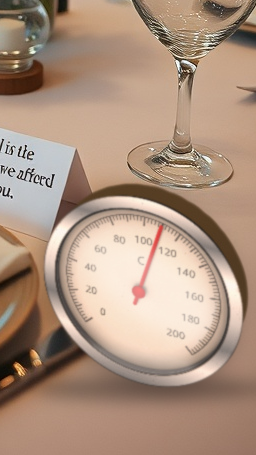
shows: 110 °C
